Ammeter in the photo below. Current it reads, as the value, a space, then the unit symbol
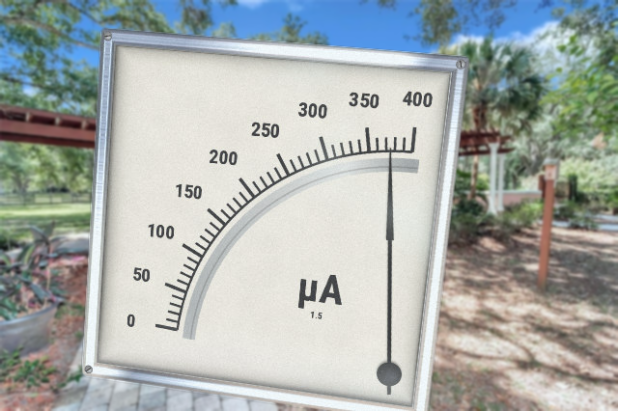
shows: 375 µA
